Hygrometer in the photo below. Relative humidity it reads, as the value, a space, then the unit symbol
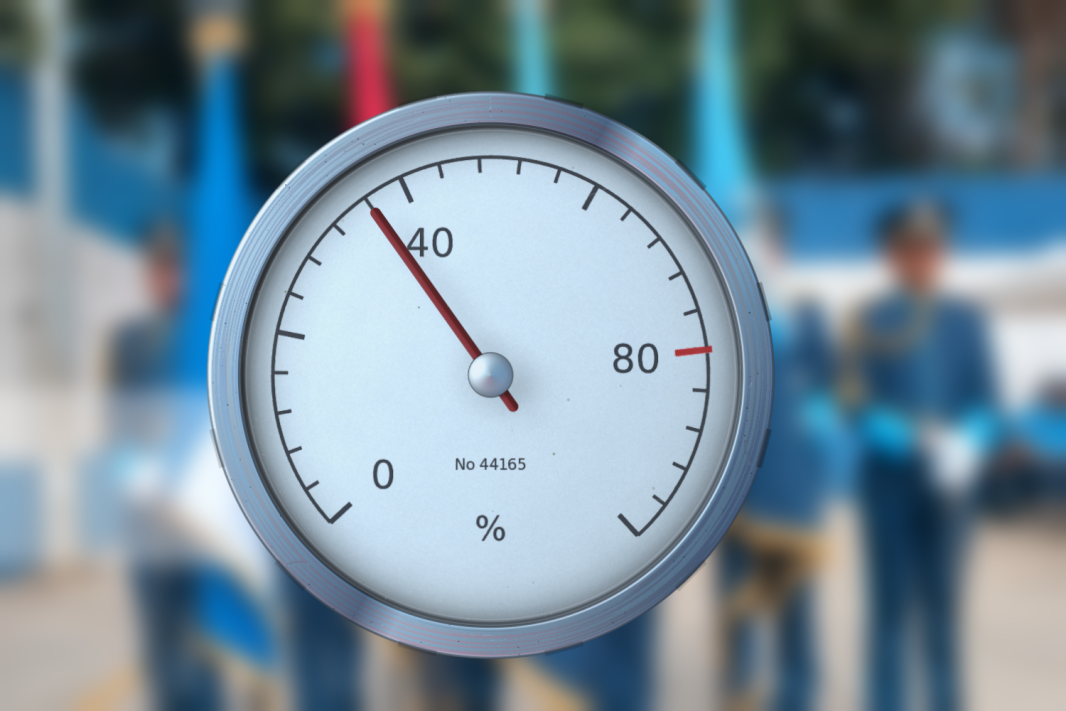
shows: 36 %
